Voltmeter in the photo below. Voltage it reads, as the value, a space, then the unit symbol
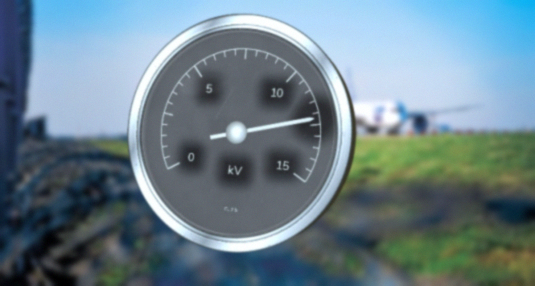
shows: 12.25 kV
